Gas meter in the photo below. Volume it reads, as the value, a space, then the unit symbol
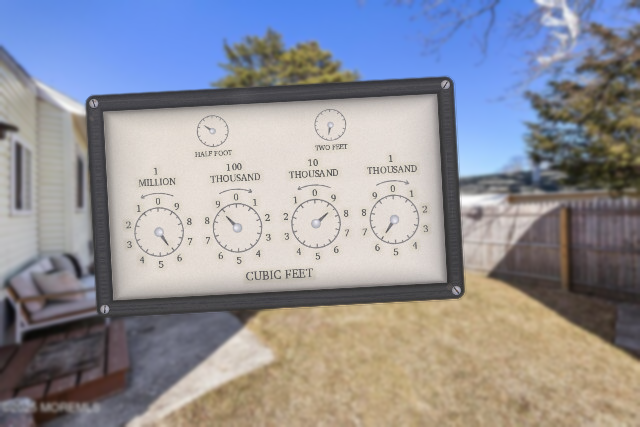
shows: 588600 ft³
